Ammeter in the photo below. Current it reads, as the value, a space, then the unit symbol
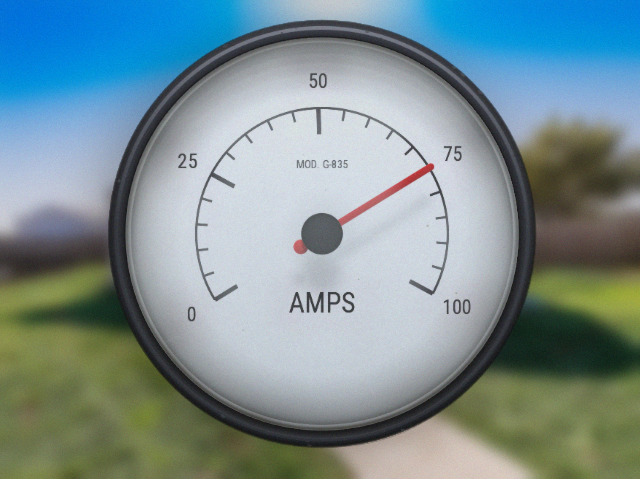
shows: 75 A
